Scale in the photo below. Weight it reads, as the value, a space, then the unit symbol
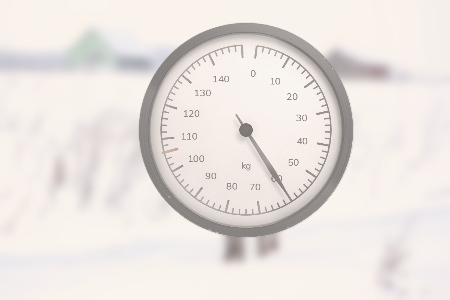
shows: 60 kg
